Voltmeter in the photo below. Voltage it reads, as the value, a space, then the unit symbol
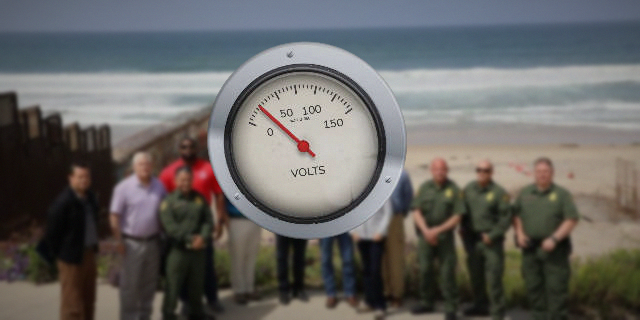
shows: 25 V
